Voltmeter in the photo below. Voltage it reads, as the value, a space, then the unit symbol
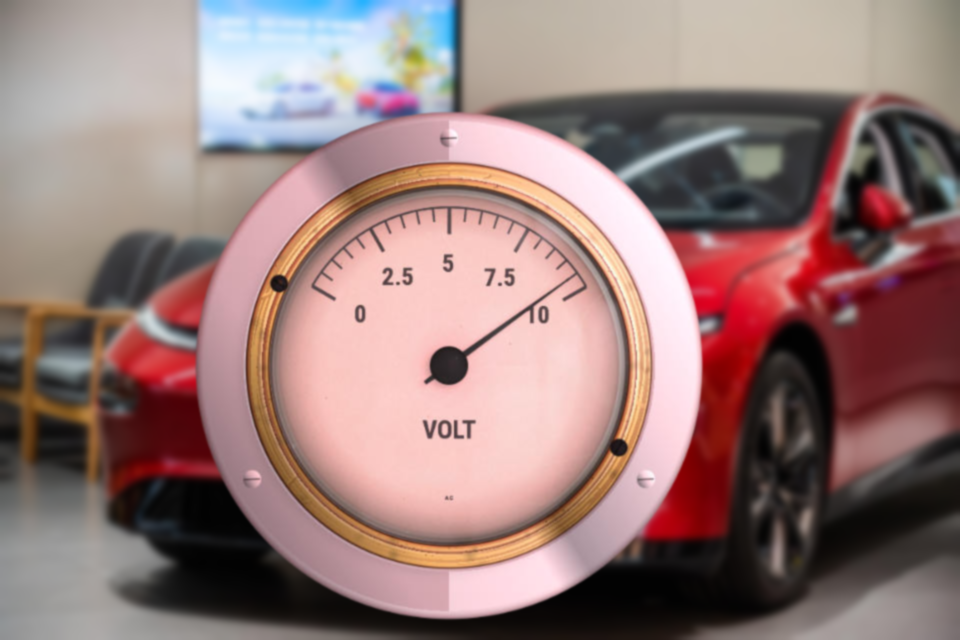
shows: 9.5 V
